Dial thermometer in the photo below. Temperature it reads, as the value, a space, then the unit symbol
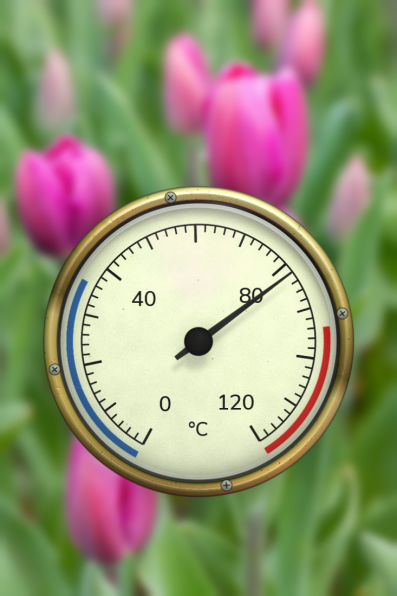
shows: 82 °C
